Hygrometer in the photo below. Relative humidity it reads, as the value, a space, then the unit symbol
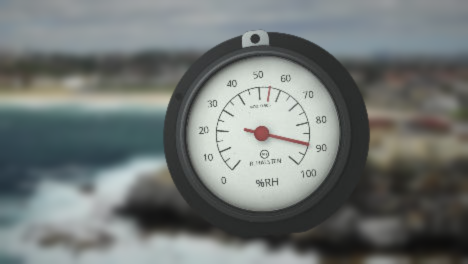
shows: 90 %
